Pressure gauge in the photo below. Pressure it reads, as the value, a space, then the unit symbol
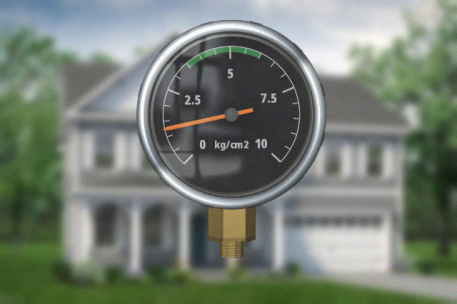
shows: 1.25 kg/cm²
